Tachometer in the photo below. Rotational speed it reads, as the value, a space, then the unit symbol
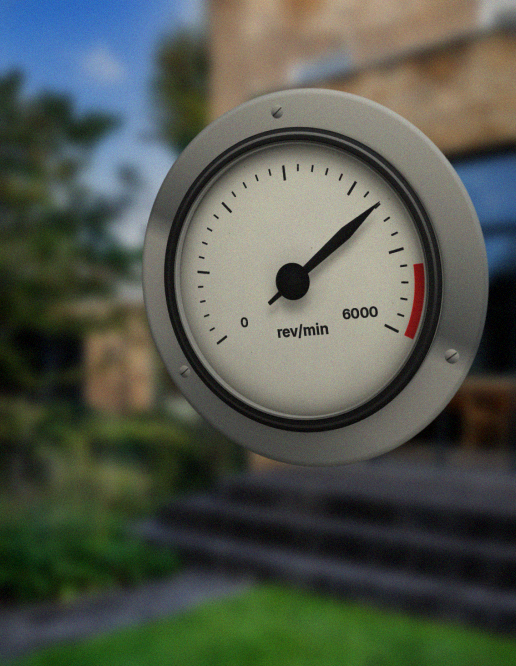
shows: 4400 rpm
